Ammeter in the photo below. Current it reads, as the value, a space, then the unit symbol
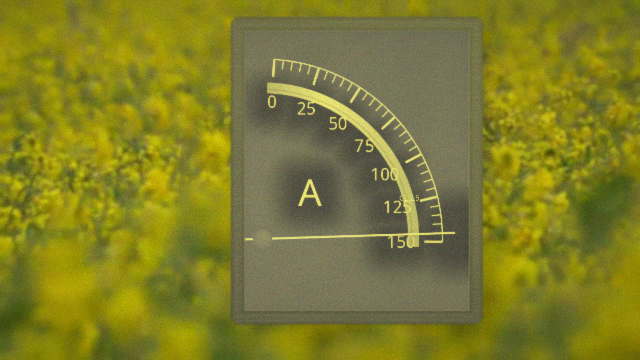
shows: 145 A
